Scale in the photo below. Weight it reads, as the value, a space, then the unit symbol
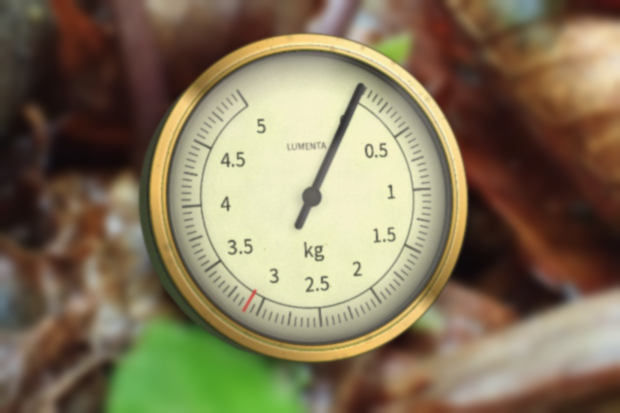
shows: 0 kg
